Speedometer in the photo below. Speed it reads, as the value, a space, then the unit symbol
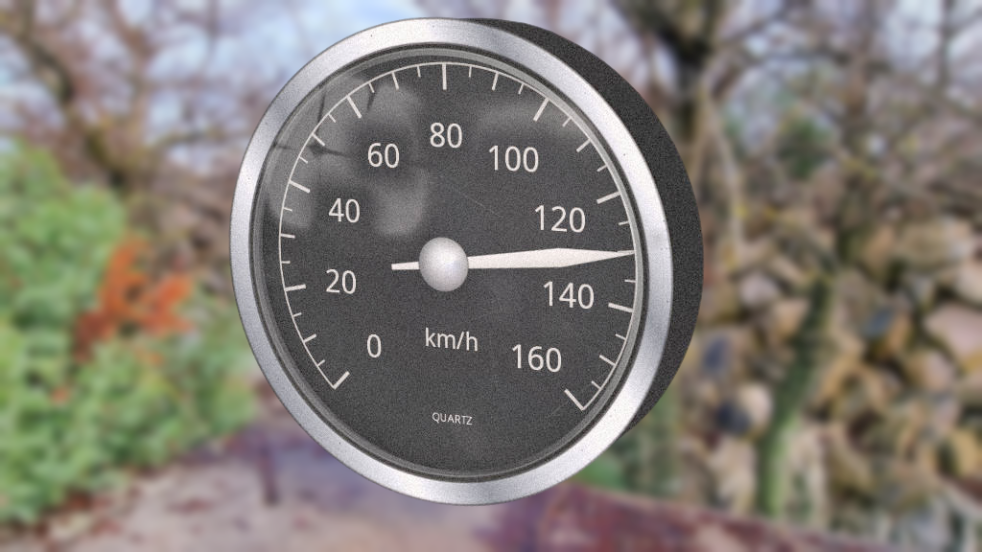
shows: 130 km/h
